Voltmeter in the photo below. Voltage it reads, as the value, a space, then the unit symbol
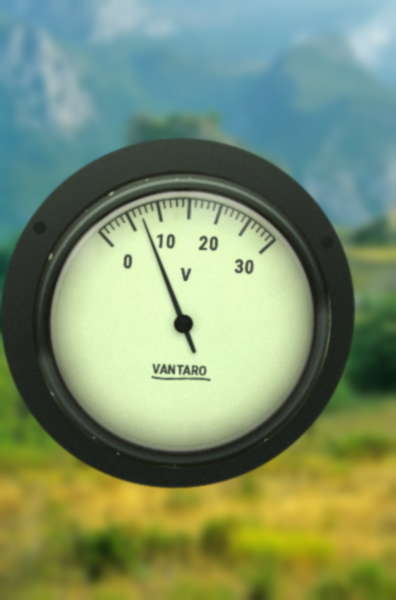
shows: 7 V
